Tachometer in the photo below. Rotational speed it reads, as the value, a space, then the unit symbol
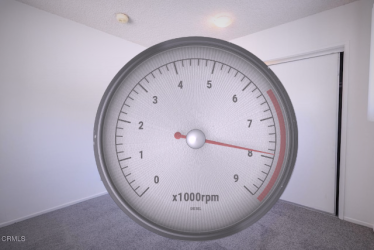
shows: 7900 rpm
